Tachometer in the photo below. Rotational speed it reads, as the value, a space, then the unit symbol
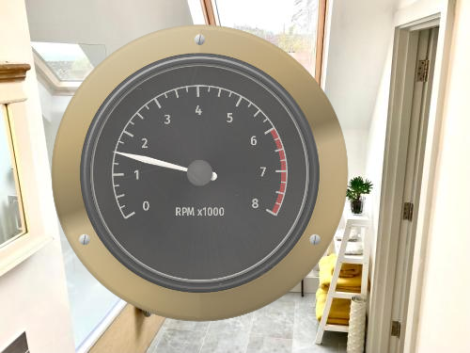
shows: 1500 rpm
